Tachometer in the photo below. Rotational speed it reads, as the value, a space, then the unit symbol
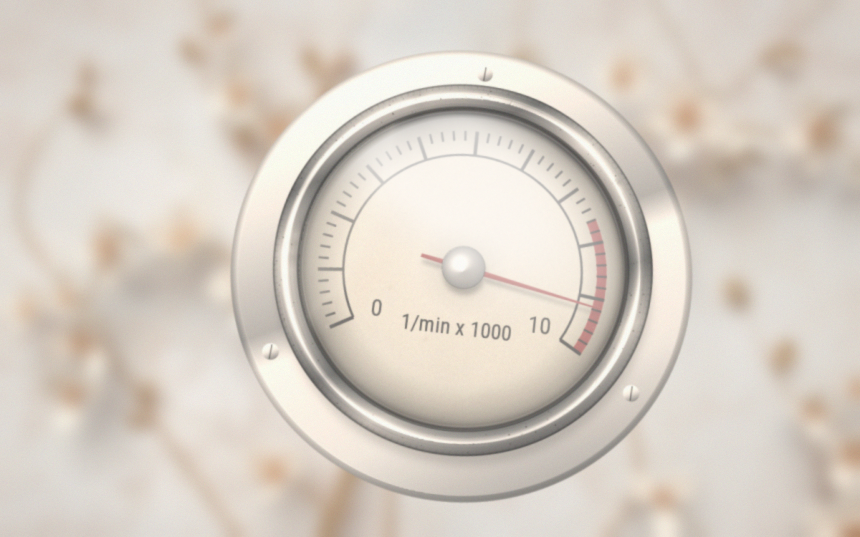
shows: 9200 rpm
